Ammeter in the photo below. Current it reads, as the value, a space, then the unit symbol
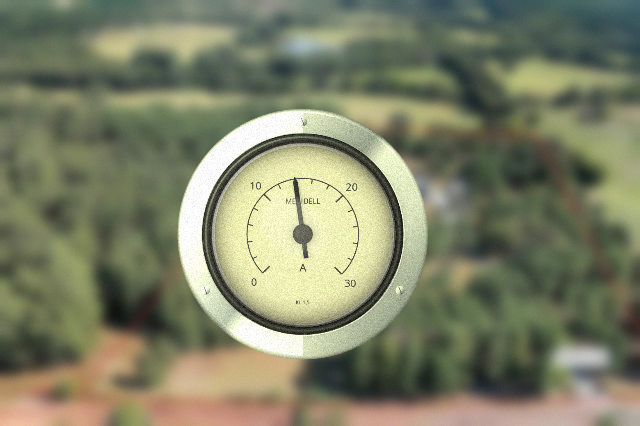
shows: 14 A
